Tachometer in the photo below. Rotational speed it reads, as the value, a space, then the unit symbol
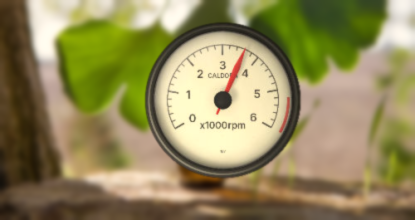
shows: 3600 rpm
